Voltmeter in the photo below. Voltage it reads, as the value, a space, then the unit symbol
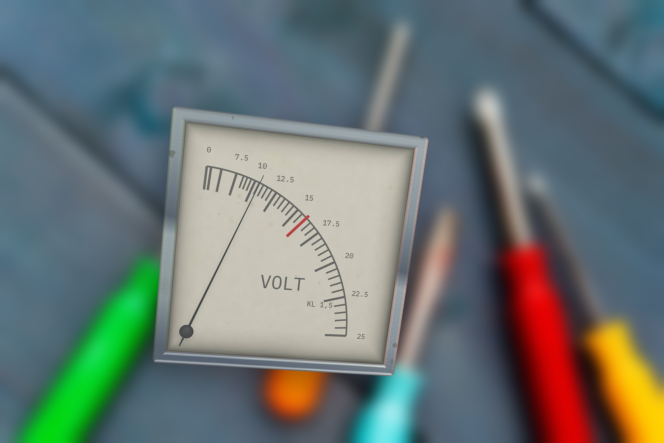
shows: 10.5 V
